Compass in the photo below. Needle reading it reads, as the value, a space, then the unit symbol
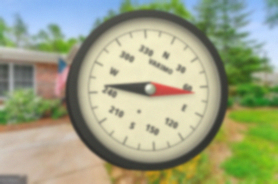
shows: 67.5 °
